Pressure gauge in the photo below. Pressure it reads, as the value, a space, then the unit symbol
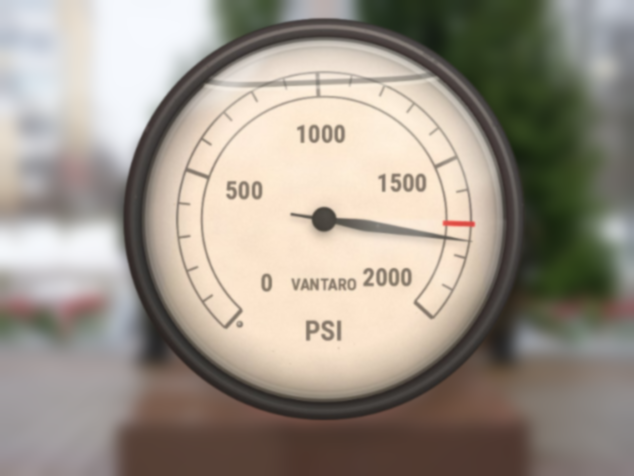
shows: 1750 psi
